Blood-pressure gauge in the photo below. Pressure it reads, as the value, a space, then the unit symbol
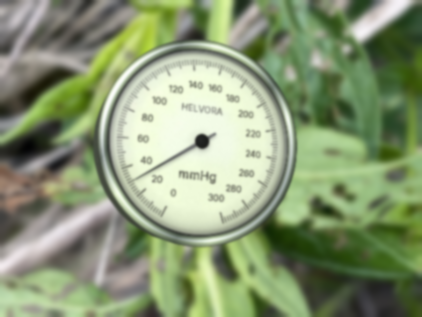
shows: 30 mmHg
